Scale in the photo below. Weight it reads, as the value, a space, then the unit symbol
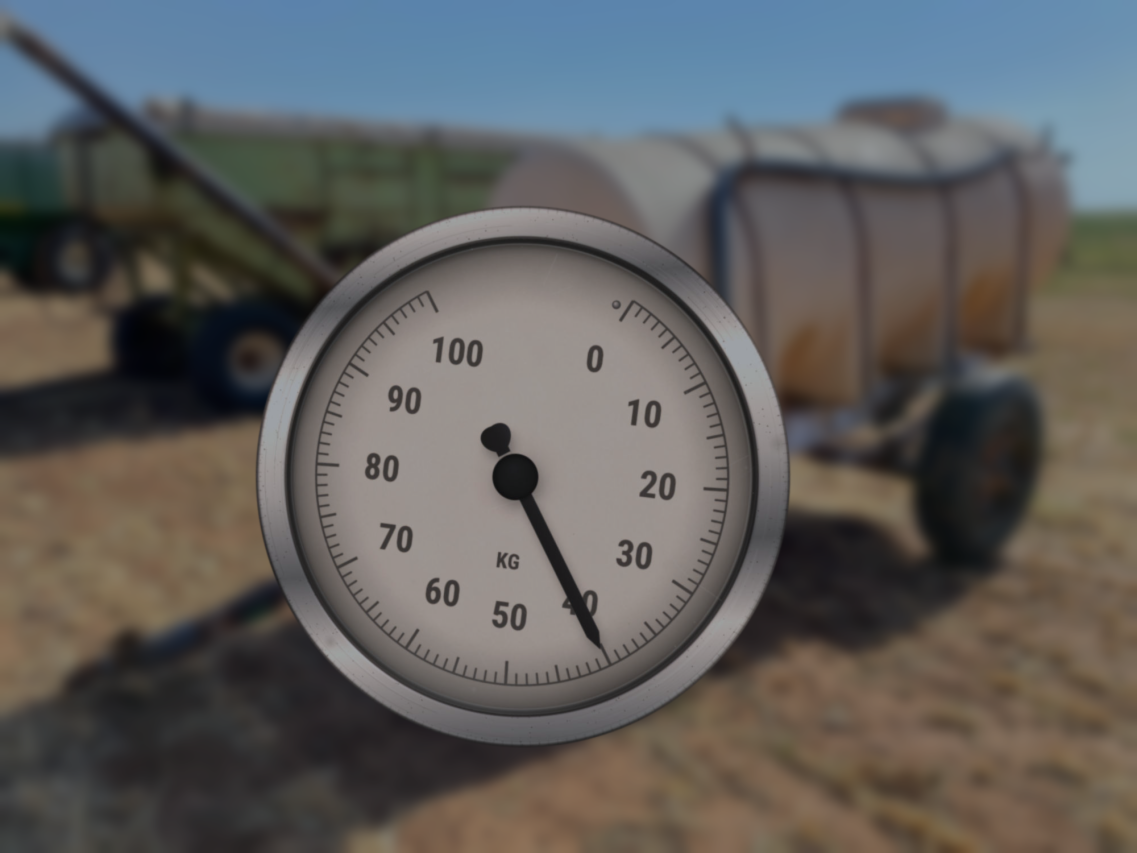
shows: 40 kg
